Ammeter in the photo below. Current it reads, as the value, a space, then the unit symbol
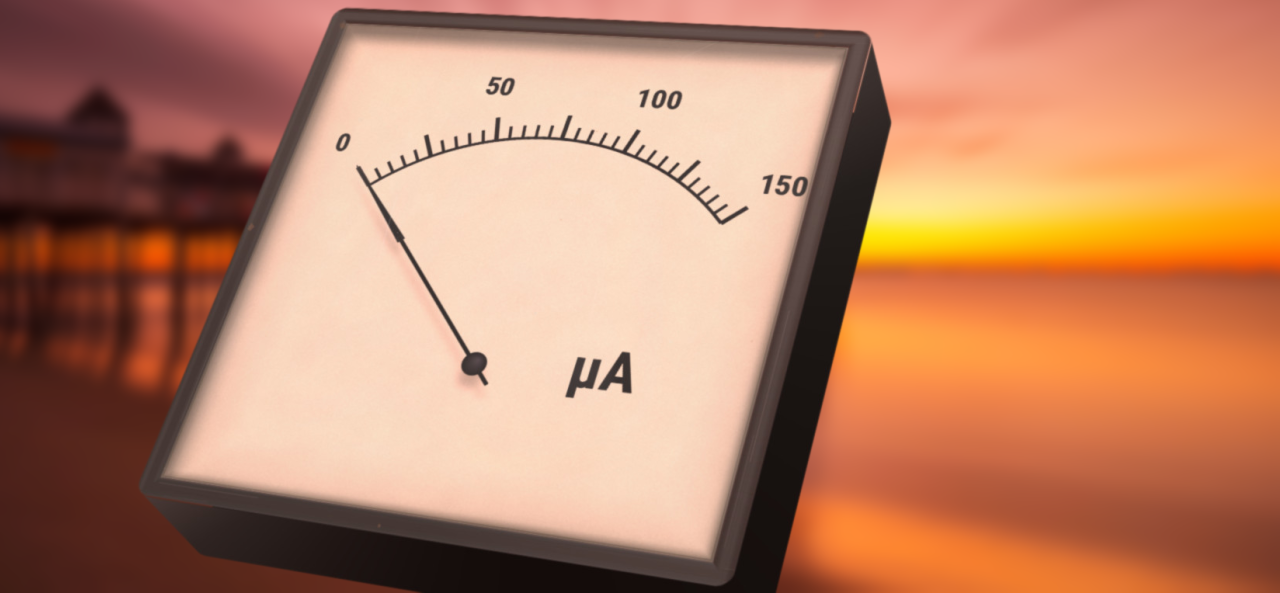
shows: 0 µA
